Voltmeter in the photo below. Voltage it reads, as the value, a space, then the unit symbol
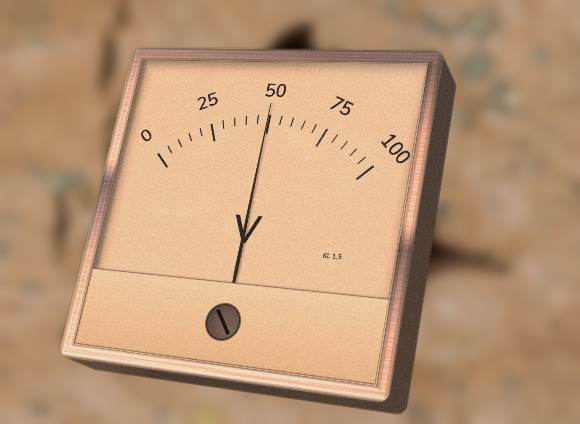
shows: 50 V
